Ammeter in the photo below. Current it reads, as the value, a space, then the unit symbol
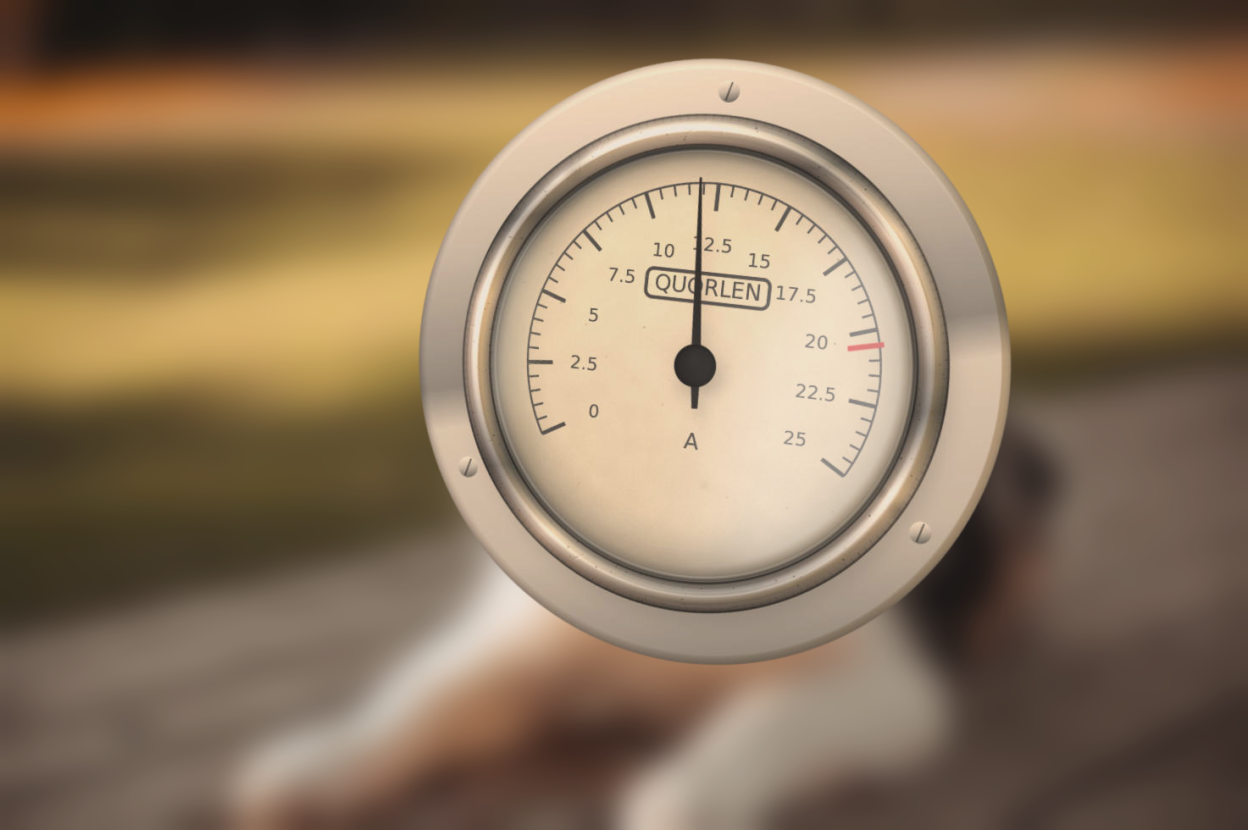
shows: 12 A
